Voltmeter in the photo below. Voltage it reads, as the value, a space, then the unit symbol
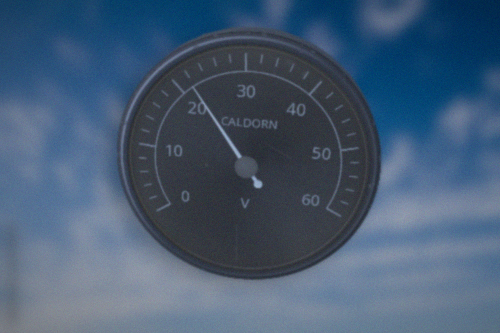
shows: 22 V
